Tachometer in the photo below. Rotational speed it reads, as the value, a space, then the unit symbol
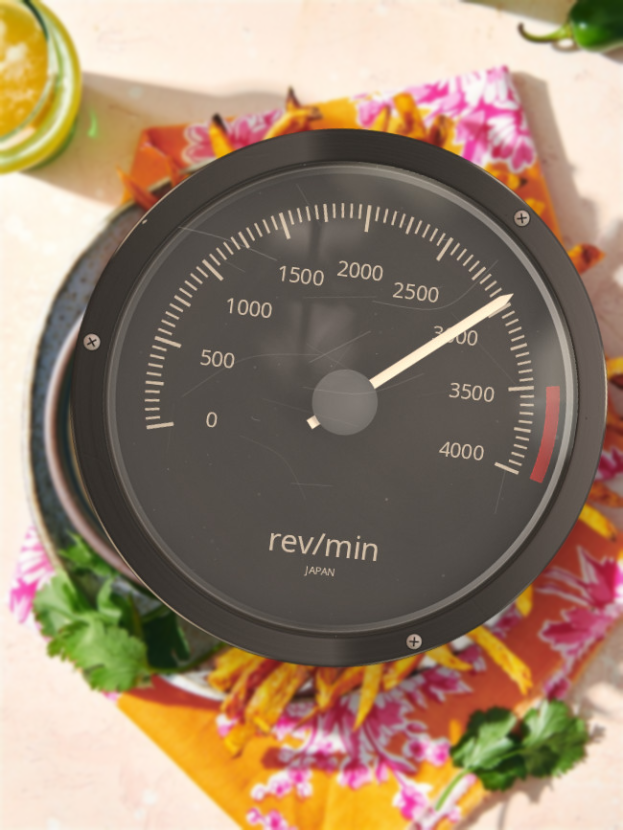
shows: 2950 rpm
